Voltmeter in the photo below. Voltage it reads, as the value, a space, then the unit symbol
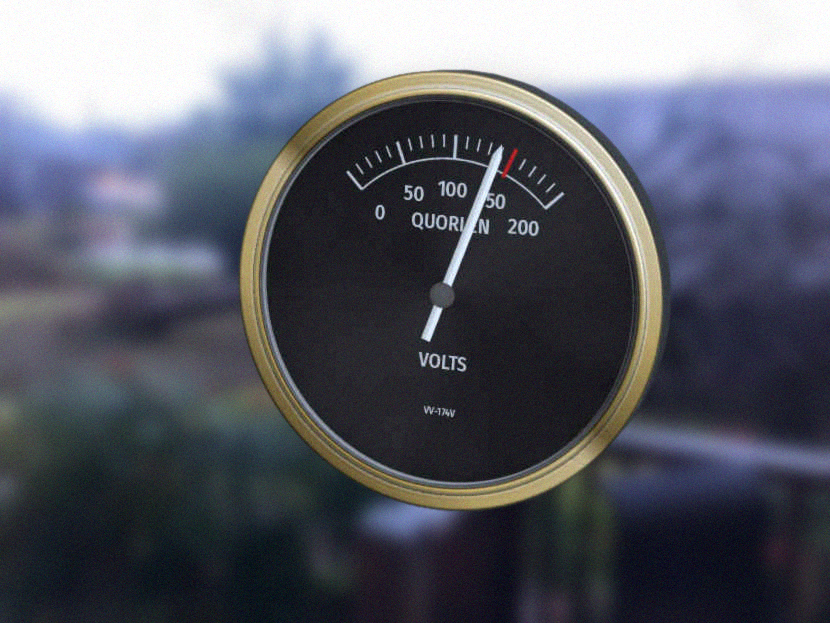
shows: 140 V
